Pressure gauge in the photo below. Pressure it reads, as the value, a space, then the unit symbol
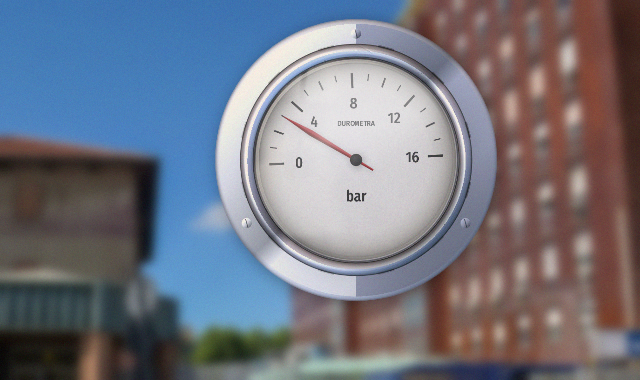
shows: 3 bar
